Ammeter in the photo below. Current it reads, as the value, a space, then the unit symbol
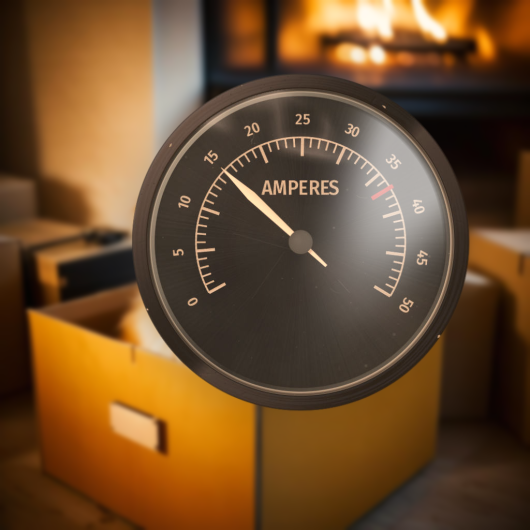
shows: 15 A
